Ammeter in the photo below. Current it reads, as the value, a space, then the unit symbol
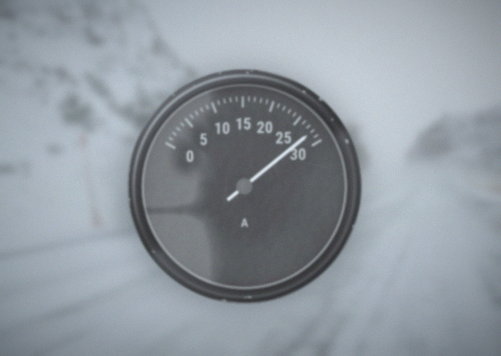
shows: 28 A
